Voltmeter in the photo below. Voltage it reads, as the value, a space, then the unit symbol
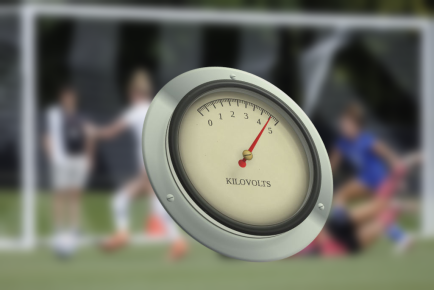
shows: 4.5 kV
